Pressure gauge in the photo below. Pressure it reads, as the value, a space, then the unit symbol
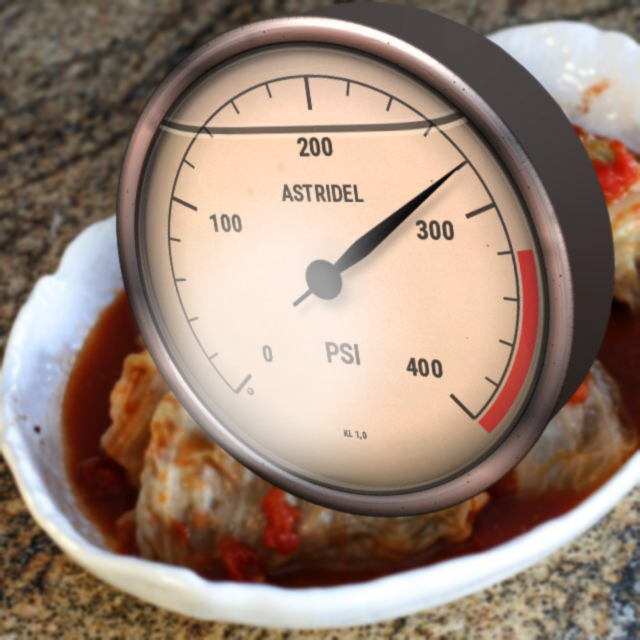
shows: 280 psi
